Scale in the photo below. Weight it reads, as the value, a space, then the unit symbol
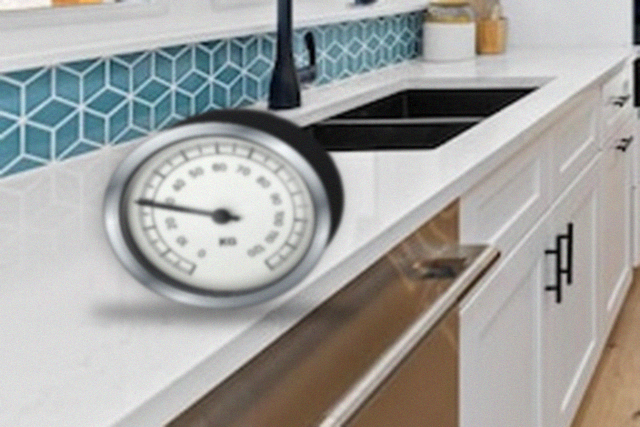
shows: 30 kg
